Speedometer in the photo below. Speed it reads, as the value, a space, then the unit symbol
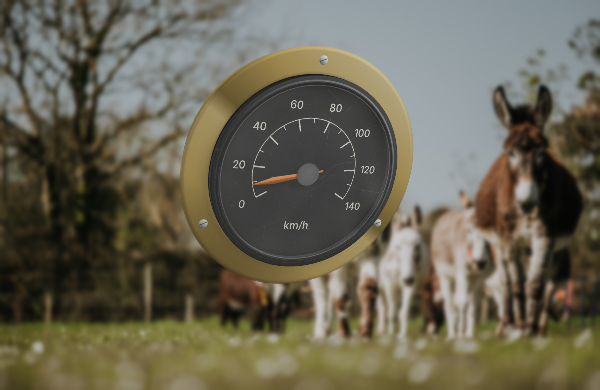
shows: 10 km/h
